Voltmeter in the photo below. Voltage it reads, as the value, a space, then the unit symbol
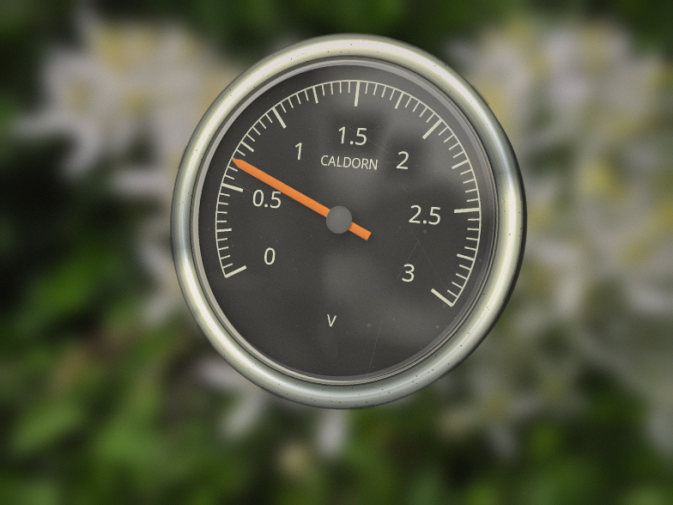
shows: 0.65 V
